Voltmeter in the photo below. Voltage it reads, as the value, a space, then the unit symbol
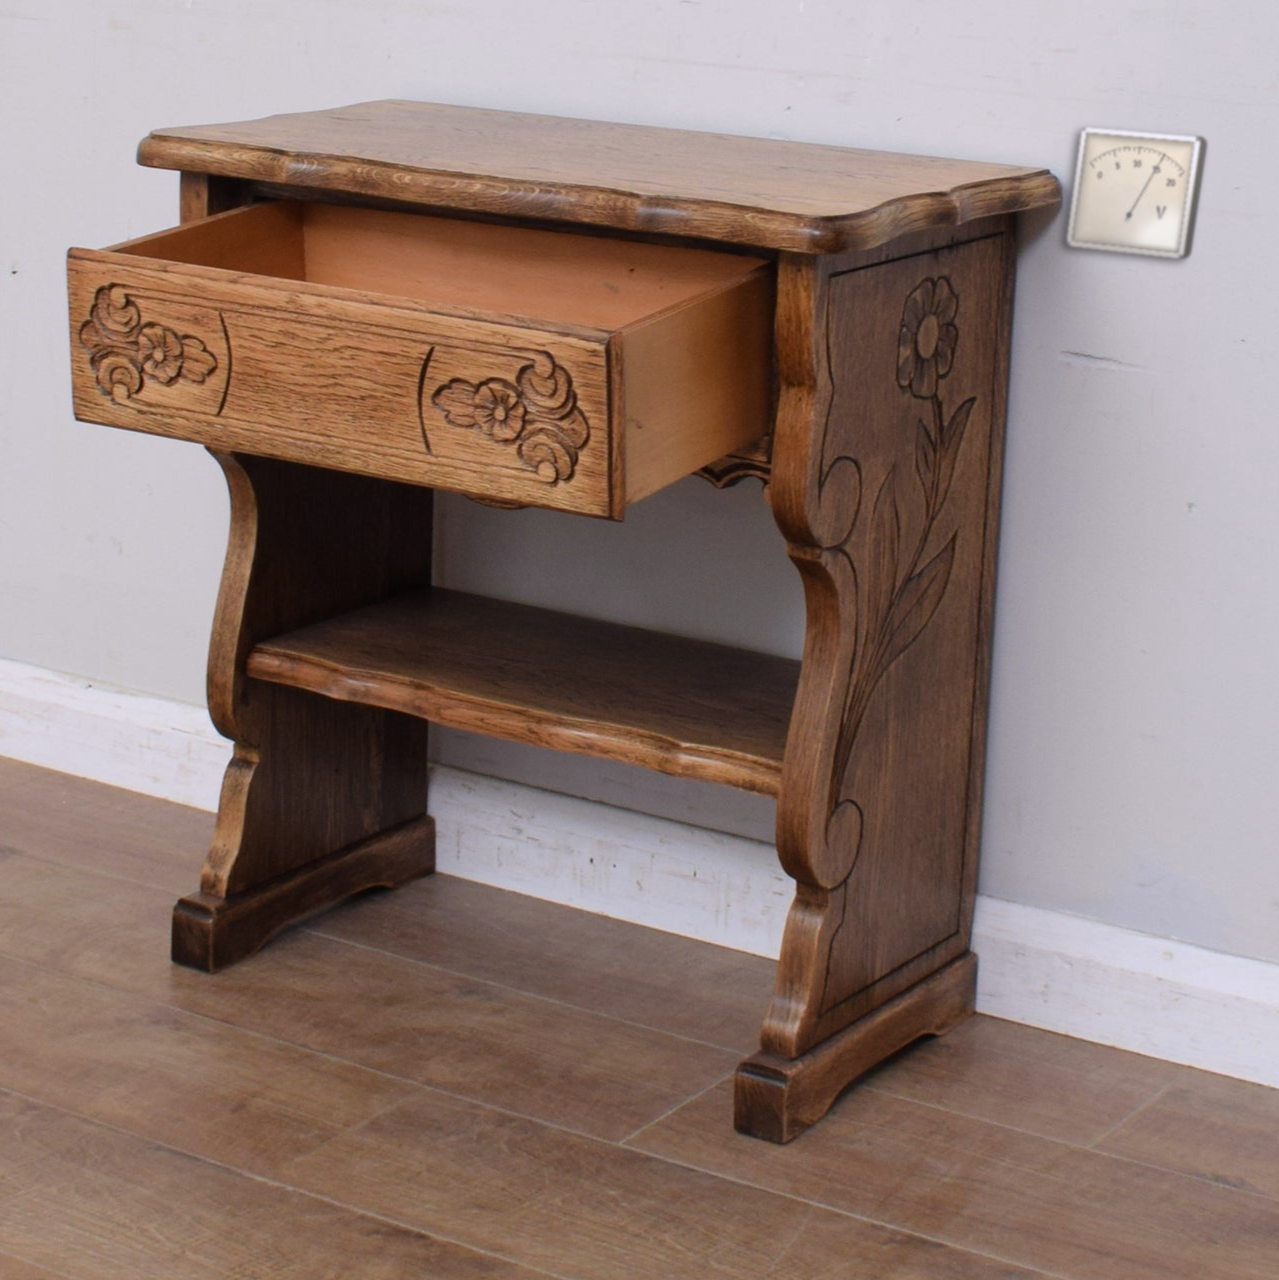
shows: 15 V
